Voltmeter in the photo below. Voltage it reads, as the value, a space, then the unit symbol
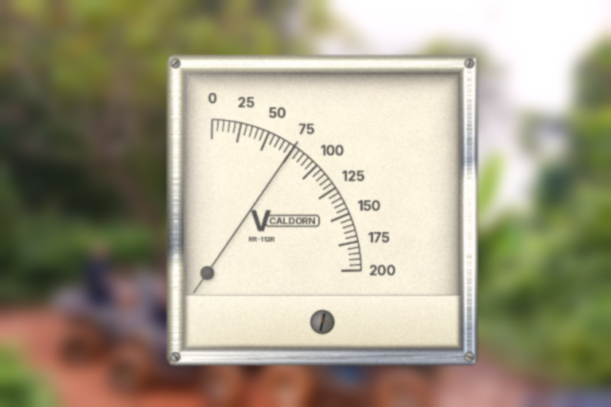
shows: 75 V
